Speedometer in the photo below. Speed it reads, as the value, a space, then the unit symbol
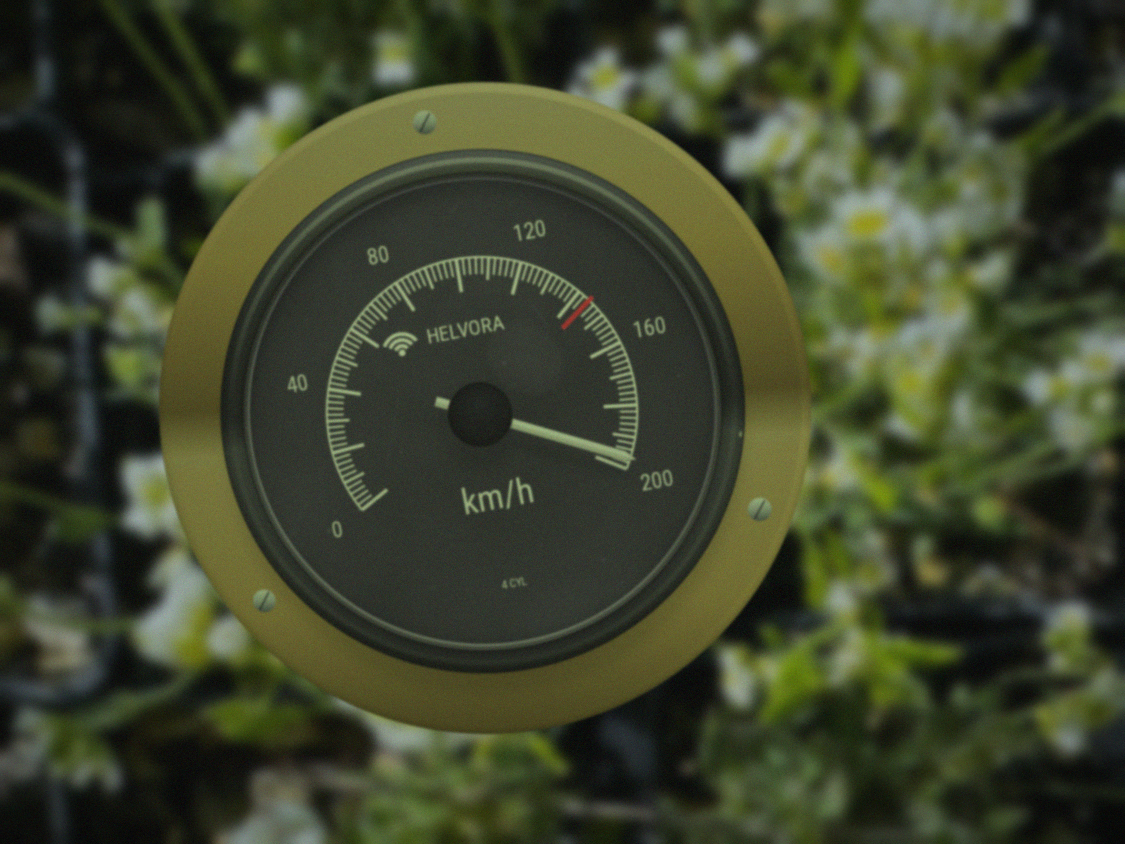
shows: 196 km/h
